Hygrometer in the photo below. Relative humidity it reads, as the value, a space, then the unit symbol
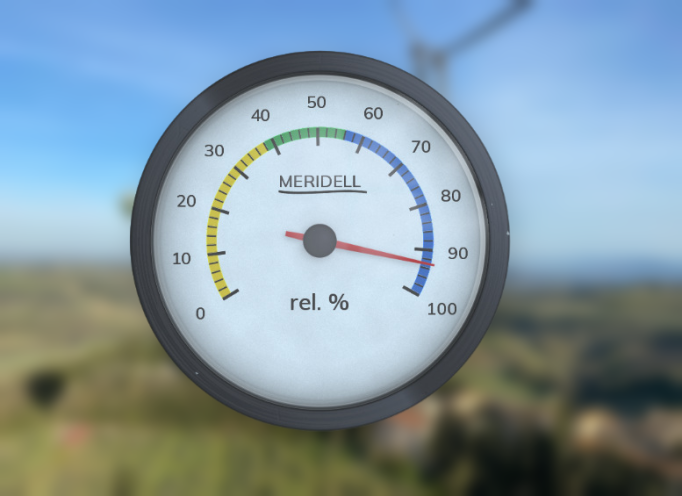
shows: 93 %
